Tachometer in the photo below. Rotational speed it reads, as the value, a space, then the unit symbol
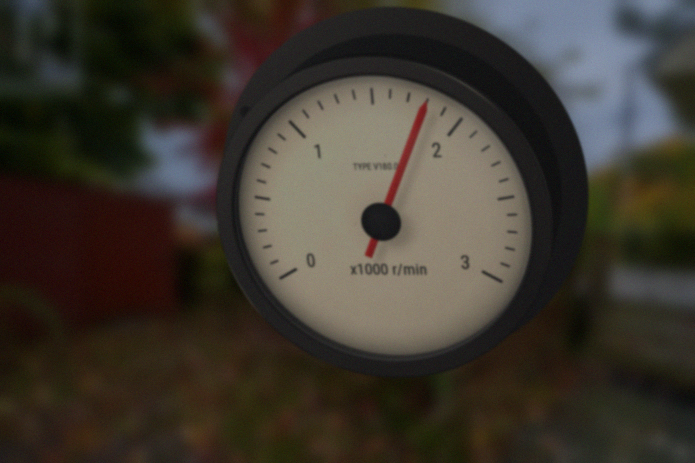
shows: 1800 rpm
